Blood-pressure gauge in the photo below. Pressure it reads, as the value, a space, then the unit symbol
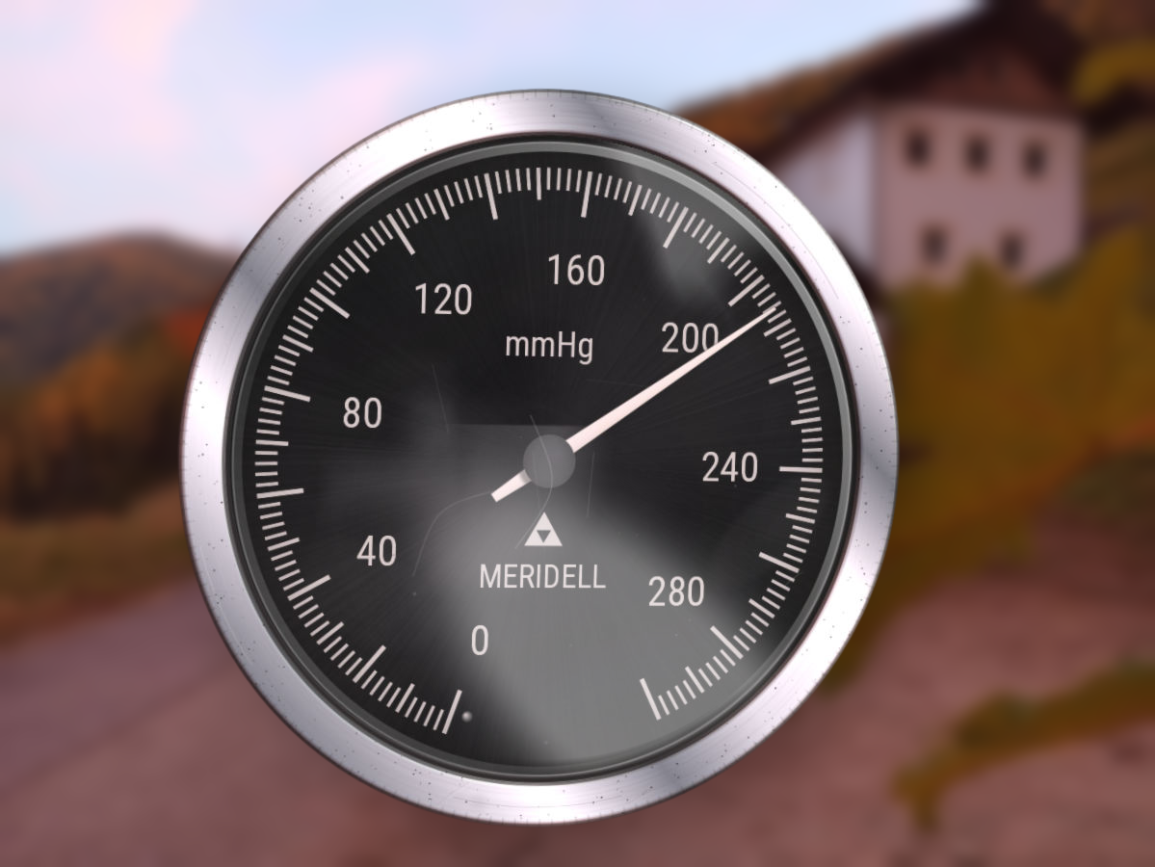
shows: 206 mmHg
